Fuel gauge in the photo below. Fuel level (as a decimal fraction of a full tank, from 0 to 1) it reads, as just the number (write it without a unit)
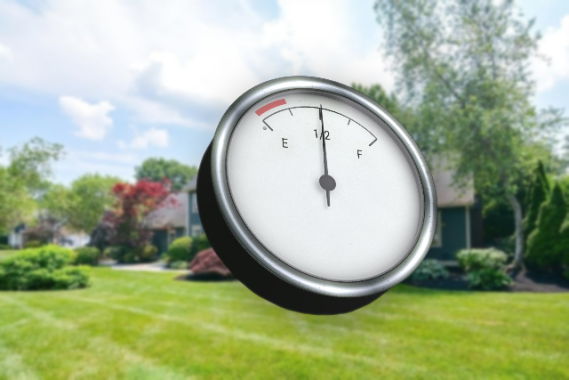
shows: 0.5
